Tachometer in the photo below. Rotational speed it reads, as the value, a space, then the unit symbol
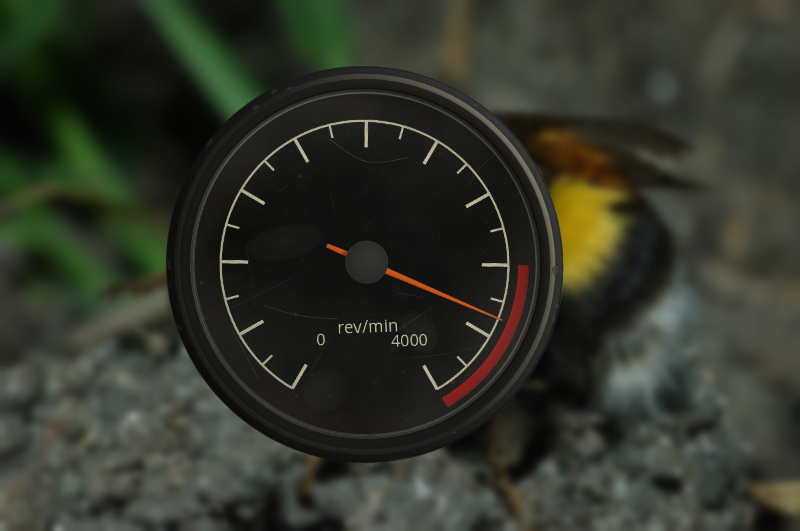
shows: 3500 rpm
